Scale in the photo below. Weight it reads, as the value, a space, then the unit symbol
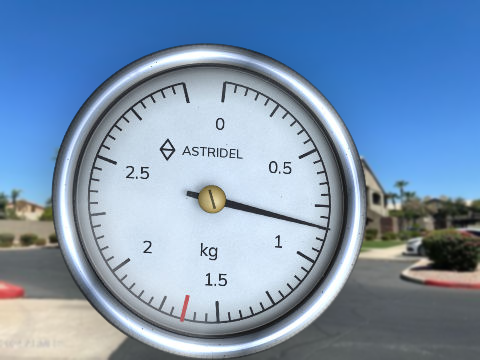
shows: 0.85 kg
